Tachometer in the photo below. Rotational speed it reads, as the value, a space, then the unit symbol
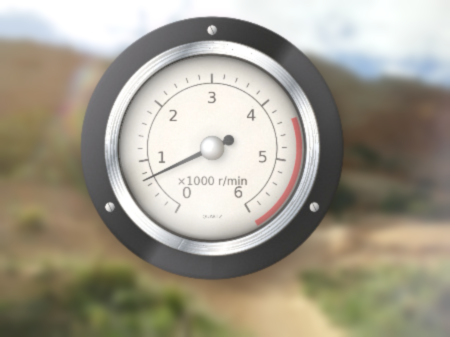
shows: 700 rpm
